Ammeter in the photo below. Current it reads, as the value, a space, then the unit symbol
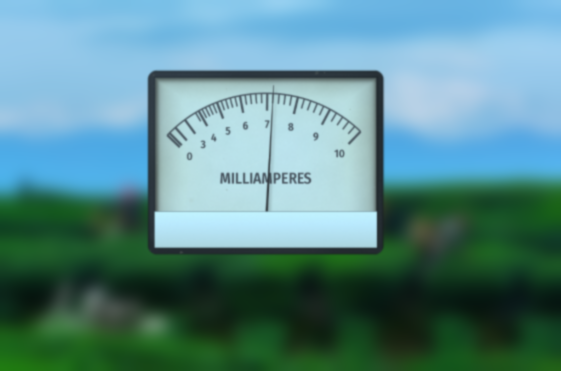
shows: 7.2 mA
